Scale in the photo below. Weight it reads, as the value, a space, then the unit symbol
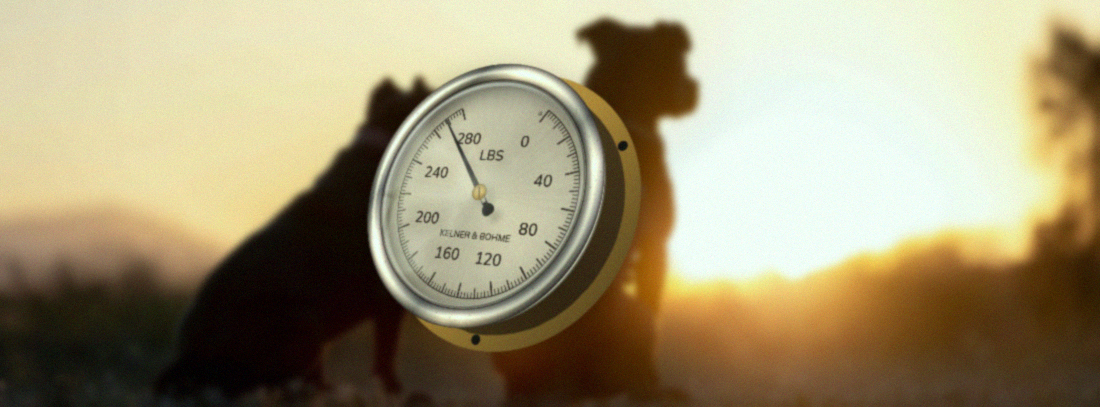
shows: 270 lb
